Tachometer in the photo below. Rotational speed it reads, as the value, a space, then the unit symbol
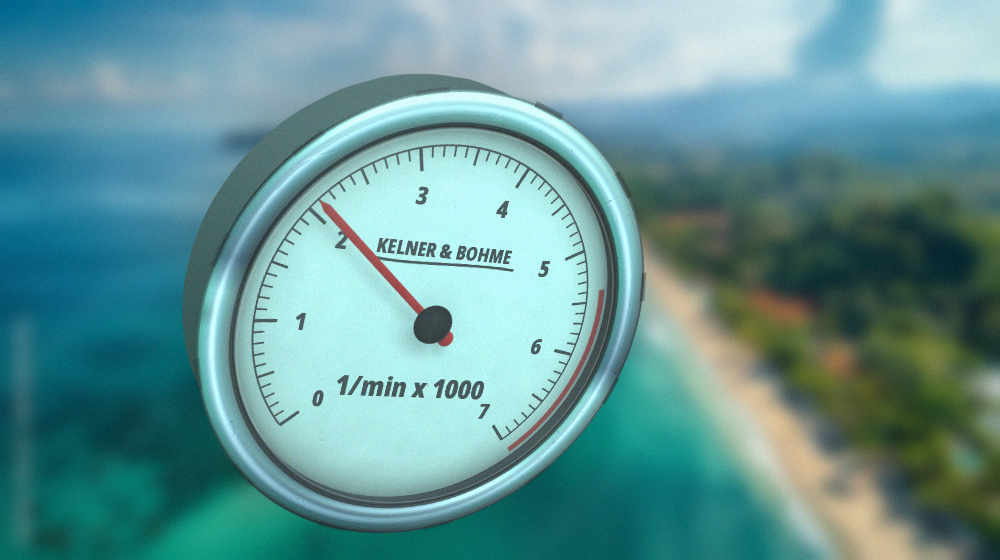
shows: 2100 rpm
